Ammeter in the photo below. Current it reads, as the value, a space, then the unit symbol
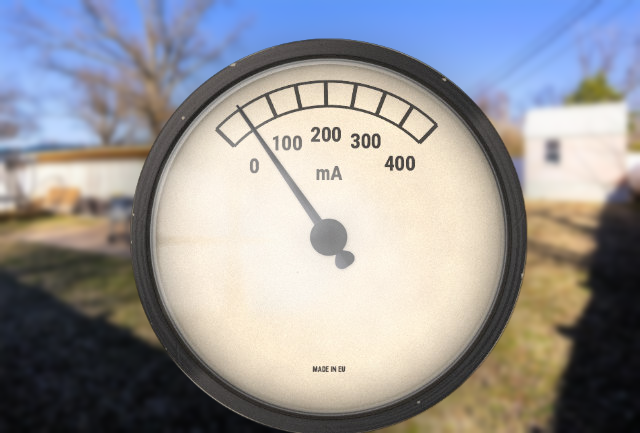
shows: 50 mA
